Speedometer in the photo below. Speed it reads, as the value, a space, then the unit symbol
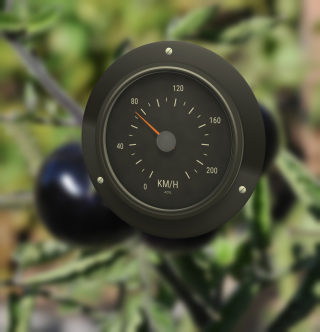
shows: 75 km/h
